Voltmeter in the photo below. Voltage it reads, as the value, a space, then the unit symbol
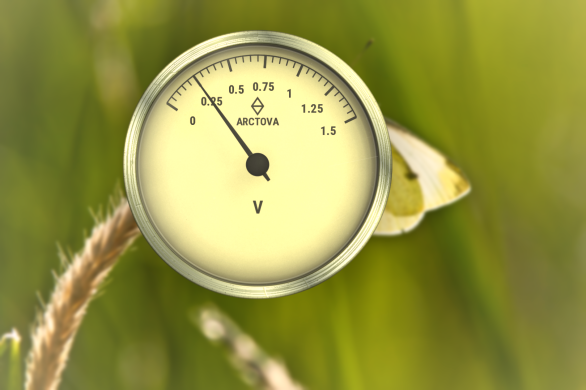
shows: 0.25 V
